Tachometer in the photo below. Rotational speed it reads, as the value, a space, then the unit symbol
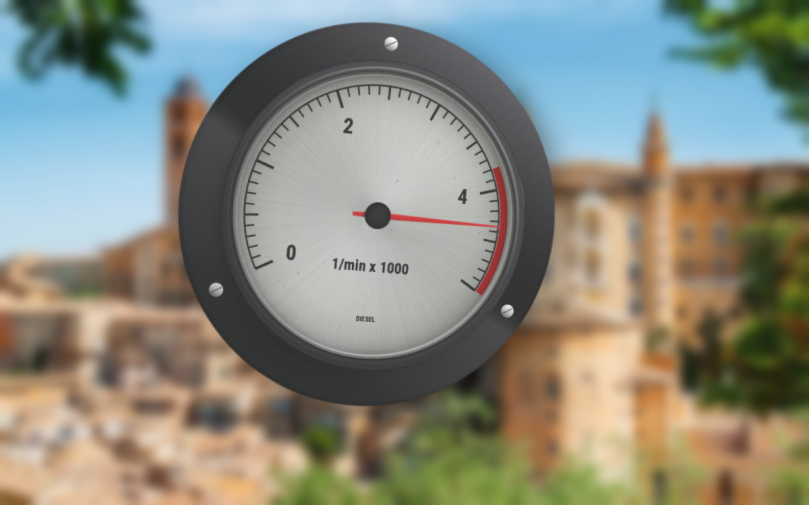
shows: 4350 rpm
